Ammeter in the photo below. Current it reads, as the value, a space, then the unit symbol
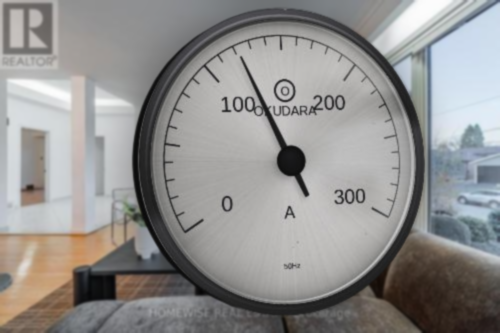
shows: 120 A
